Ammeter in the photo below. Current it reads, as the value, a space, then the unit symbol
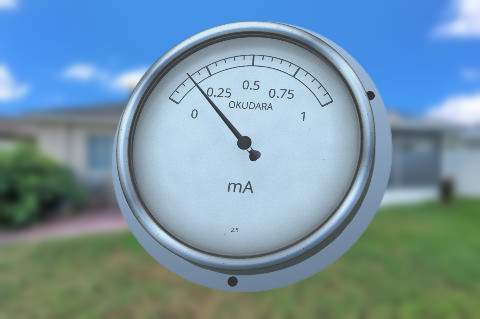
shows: 0.15 mA
